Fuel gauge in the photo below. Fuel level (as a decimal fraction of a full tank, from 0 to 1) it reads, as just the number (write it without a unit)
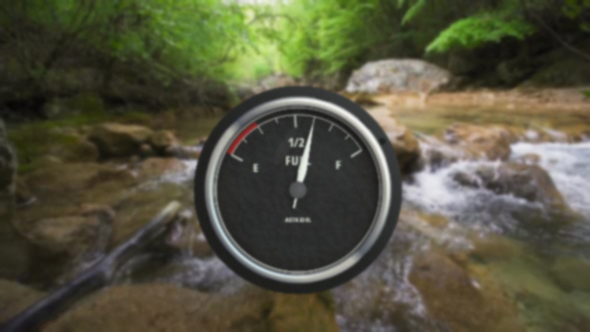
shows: 0.625
